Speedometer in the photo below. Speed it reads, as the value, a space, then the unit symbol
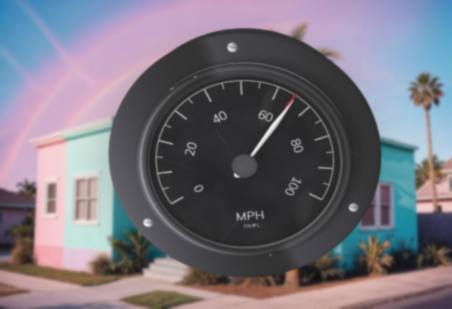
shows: 65 mph
